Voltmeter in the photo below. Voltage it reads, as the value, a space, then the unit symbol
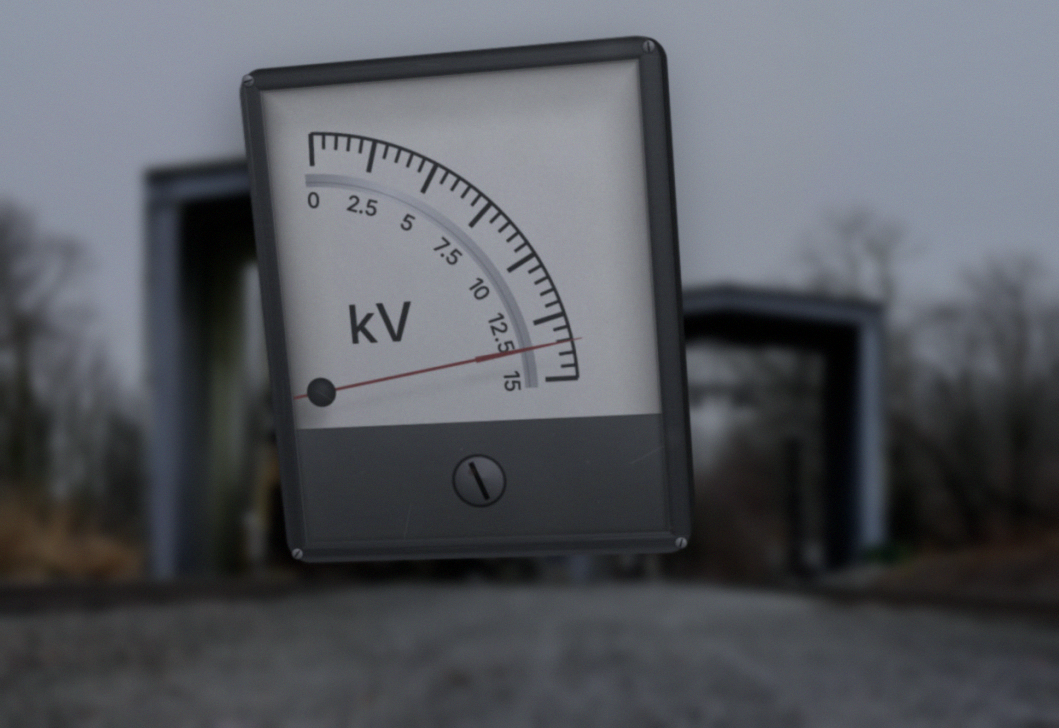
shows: 13.5 kV
